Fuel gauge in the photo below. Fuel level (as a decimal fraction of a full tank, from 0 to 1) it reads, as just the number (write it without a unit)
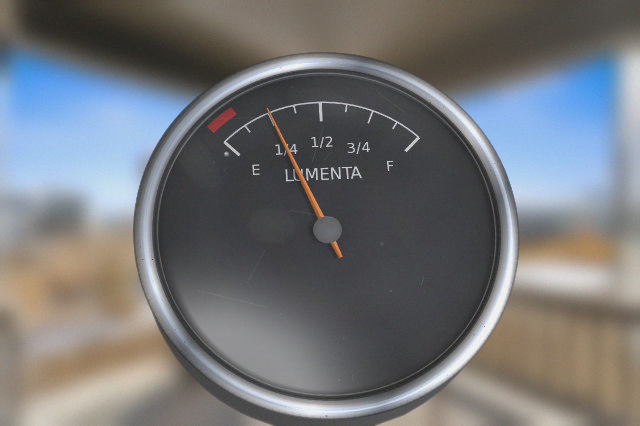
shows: 0.25
